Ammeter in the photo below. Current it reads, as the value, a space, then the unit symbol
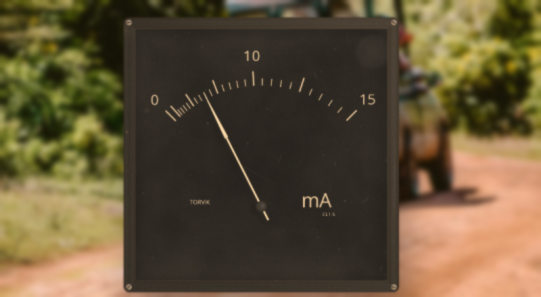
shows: 6.5 mA
